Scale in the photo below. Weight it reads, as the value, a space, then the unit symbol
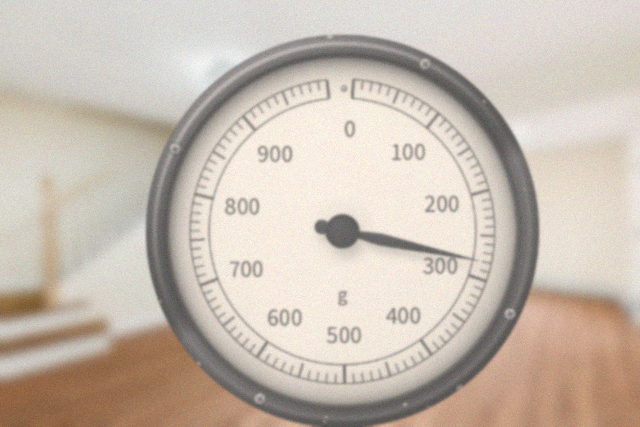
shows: 280 g
